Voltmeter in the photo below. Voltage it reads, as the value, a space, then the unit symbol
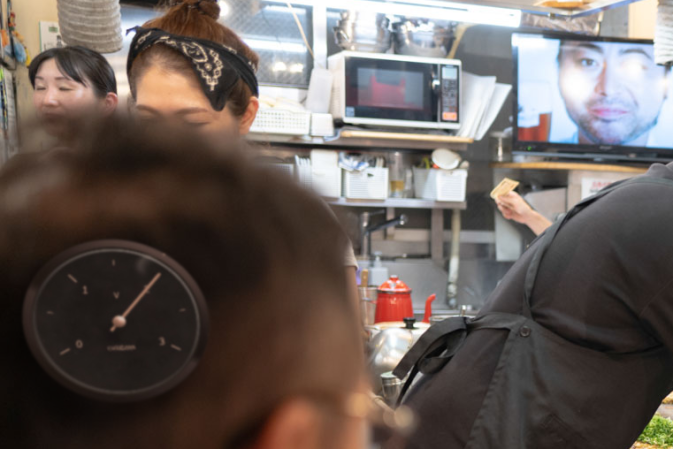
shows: 2 V
